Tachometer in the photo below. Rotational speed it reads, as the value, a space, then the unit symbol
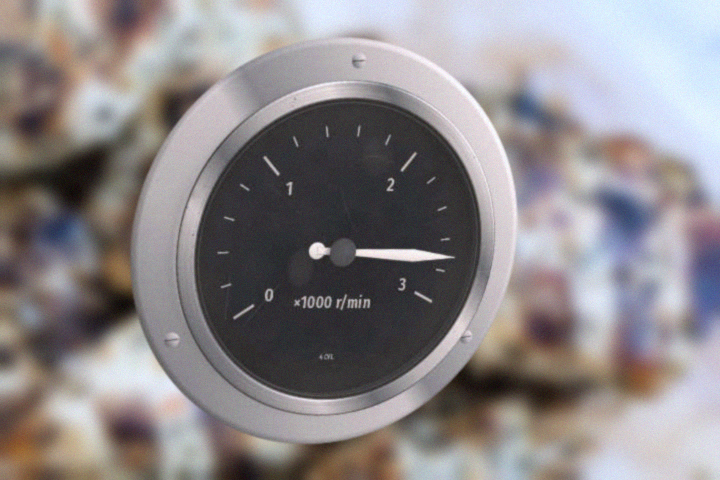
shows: 2700 rpm
